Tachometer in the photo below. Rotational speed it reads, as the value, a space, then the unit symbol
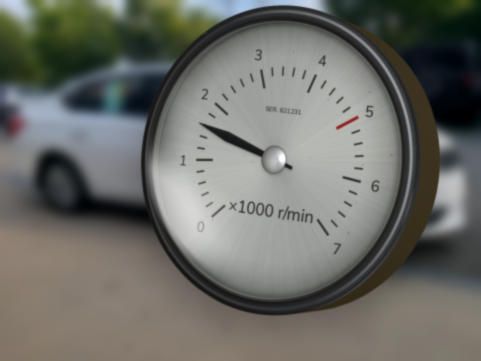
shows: 1600 rpm
